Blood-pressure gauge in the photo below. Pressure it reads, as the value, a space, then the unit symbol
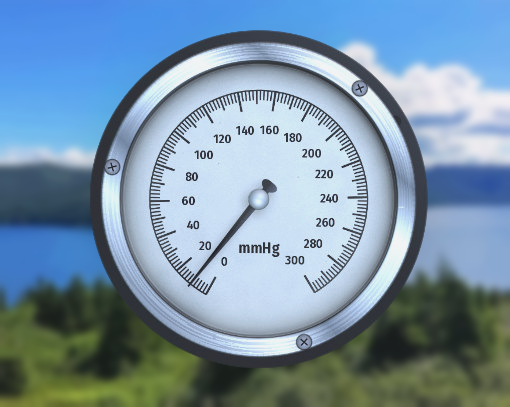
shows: 10 mmHg
